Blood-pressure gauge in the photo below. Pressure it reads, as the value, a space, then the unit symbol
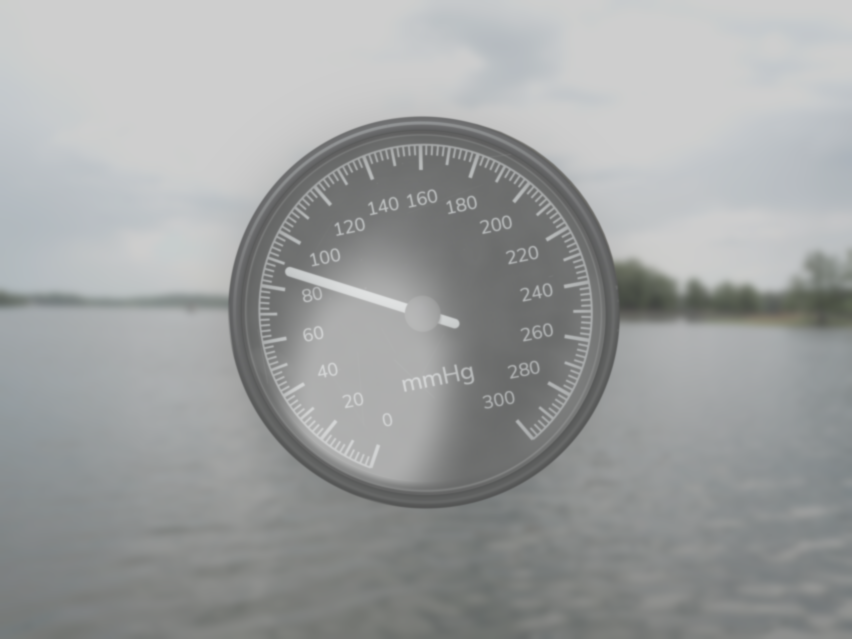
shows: 88 mmHg
